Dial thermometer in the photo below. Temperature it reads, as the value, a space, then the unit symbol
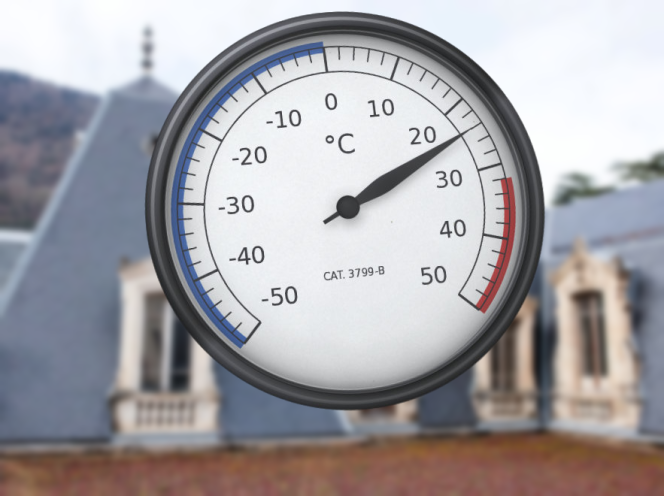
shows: 24 °C
